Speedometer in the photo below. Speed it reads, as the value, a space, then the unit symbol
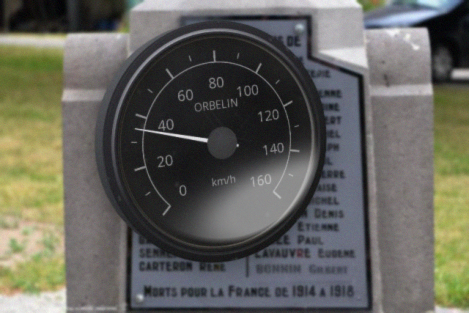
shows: 35 km/h
